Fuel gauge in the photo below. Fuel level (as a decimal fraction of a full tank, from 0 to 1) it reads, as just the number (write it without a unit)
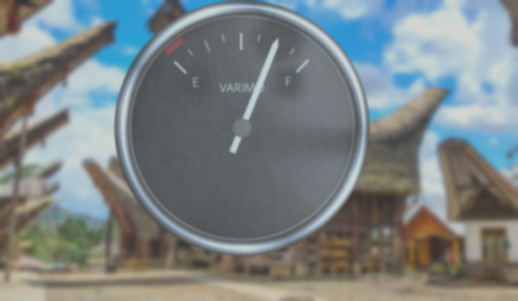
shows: 0.75
